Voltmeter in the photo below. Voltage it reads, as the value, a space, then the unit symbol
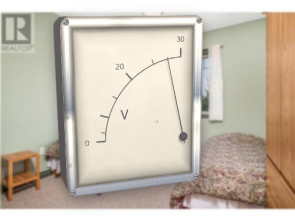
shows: 27.5 V
